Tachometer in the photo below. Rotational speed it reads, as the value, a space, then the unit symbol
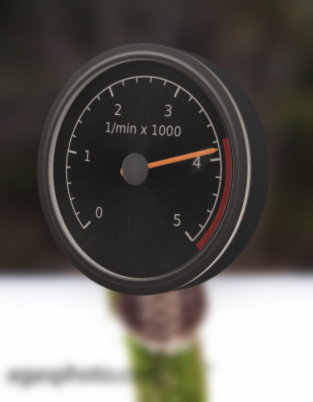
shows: 3900 rpm
